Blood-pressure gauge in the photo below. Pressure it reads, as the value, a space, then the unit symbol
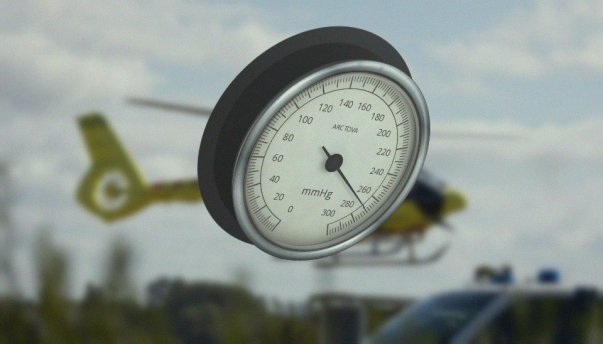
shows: 270 mmHg
